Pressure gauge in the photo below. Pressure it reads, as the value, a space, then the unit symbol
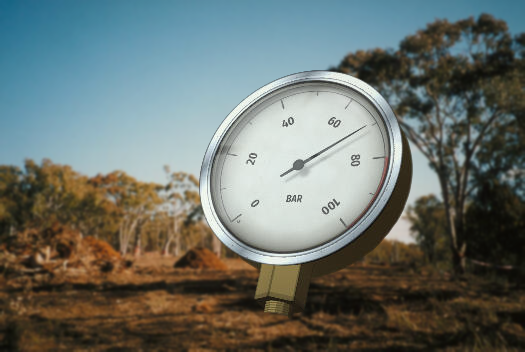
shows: 70 bar
